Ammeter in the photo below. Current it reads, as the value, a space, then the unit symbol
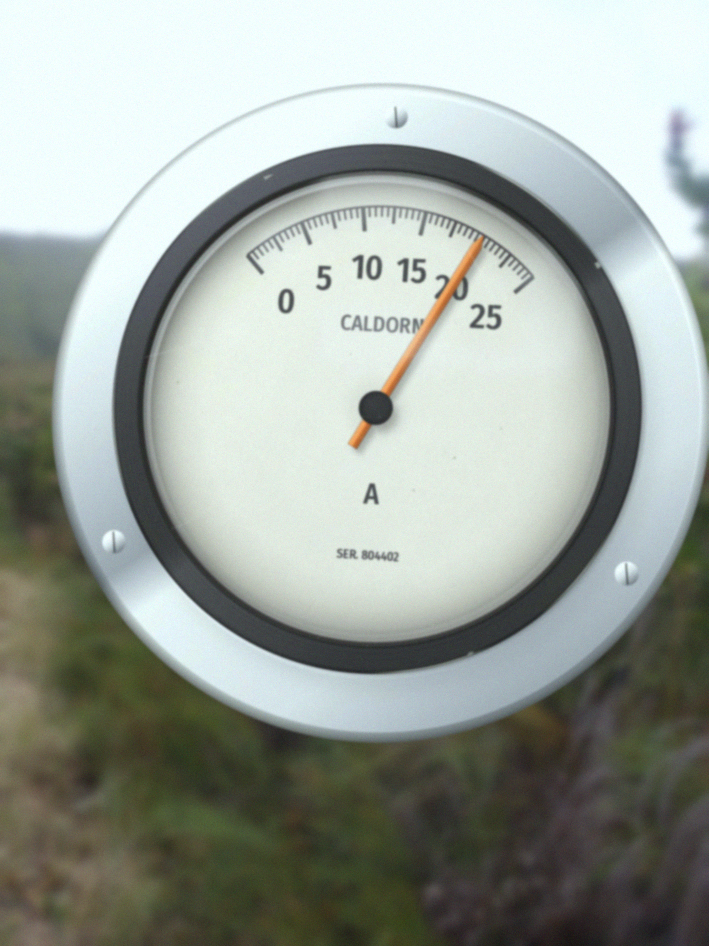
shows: 20 A
